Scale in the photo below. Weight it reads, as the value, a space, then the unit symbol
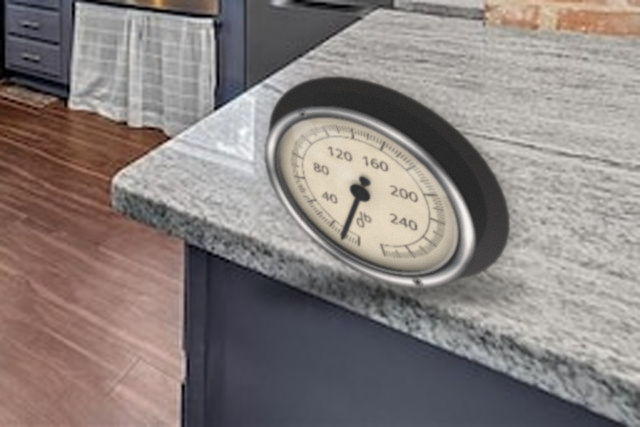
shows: 10 lb
